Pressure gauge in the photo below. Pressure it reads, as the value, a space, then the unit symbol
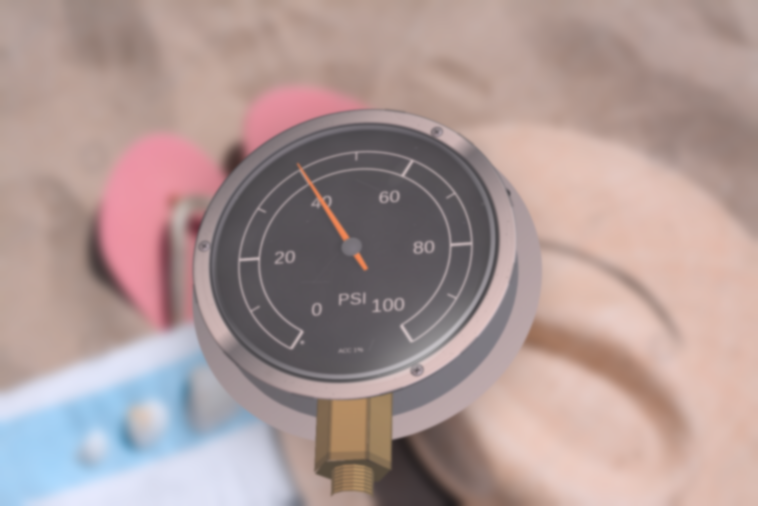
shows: 40 psi
